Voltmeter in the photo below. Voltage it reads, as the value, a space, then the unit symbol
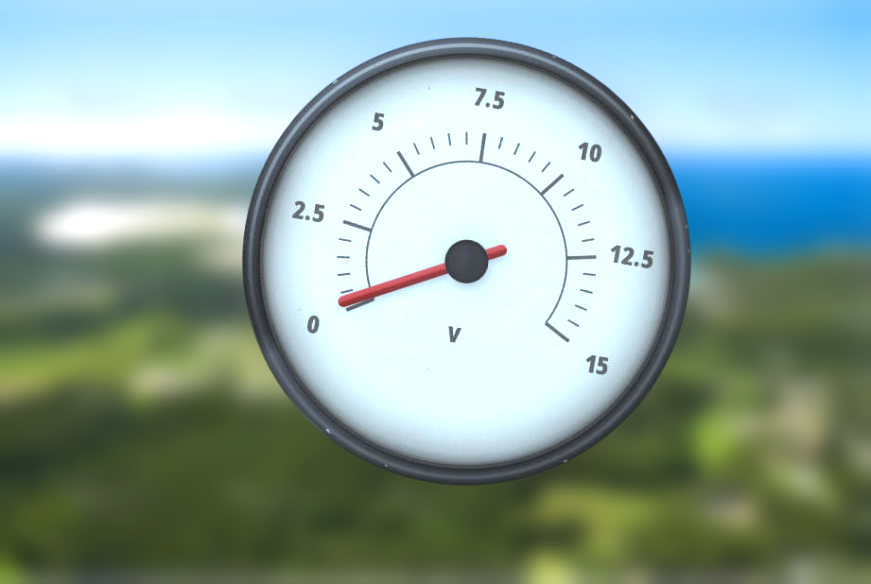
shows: 0.25 V
